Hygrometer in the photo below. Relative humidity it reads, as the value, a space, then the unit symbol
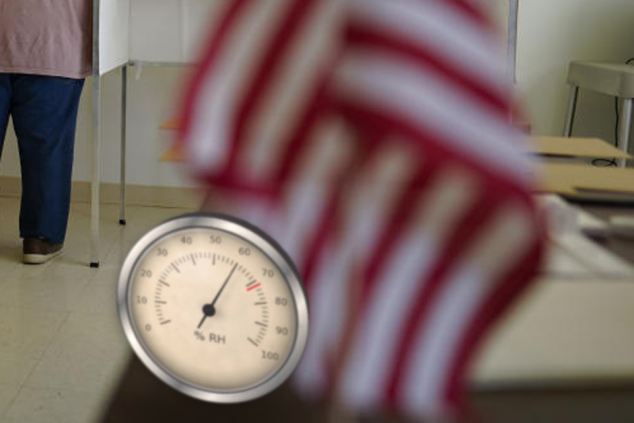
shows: 60 %
